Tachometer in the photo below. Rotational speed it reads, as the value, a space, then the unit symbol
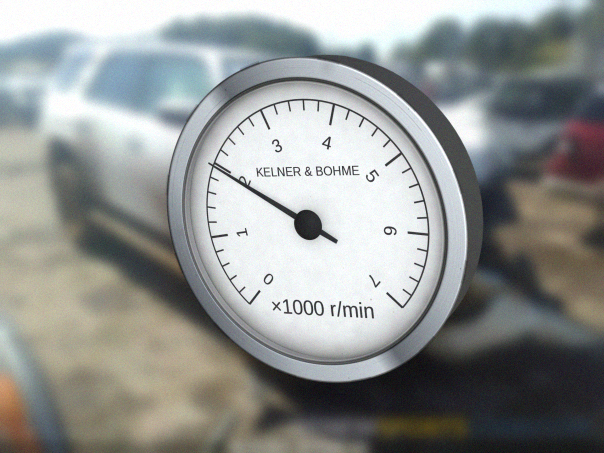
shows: 2000 rpm
